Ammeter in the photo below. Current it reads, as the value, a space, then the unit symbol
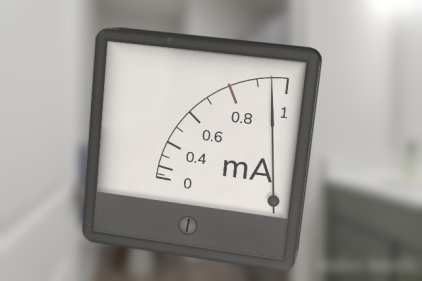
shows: 0.95 mA
